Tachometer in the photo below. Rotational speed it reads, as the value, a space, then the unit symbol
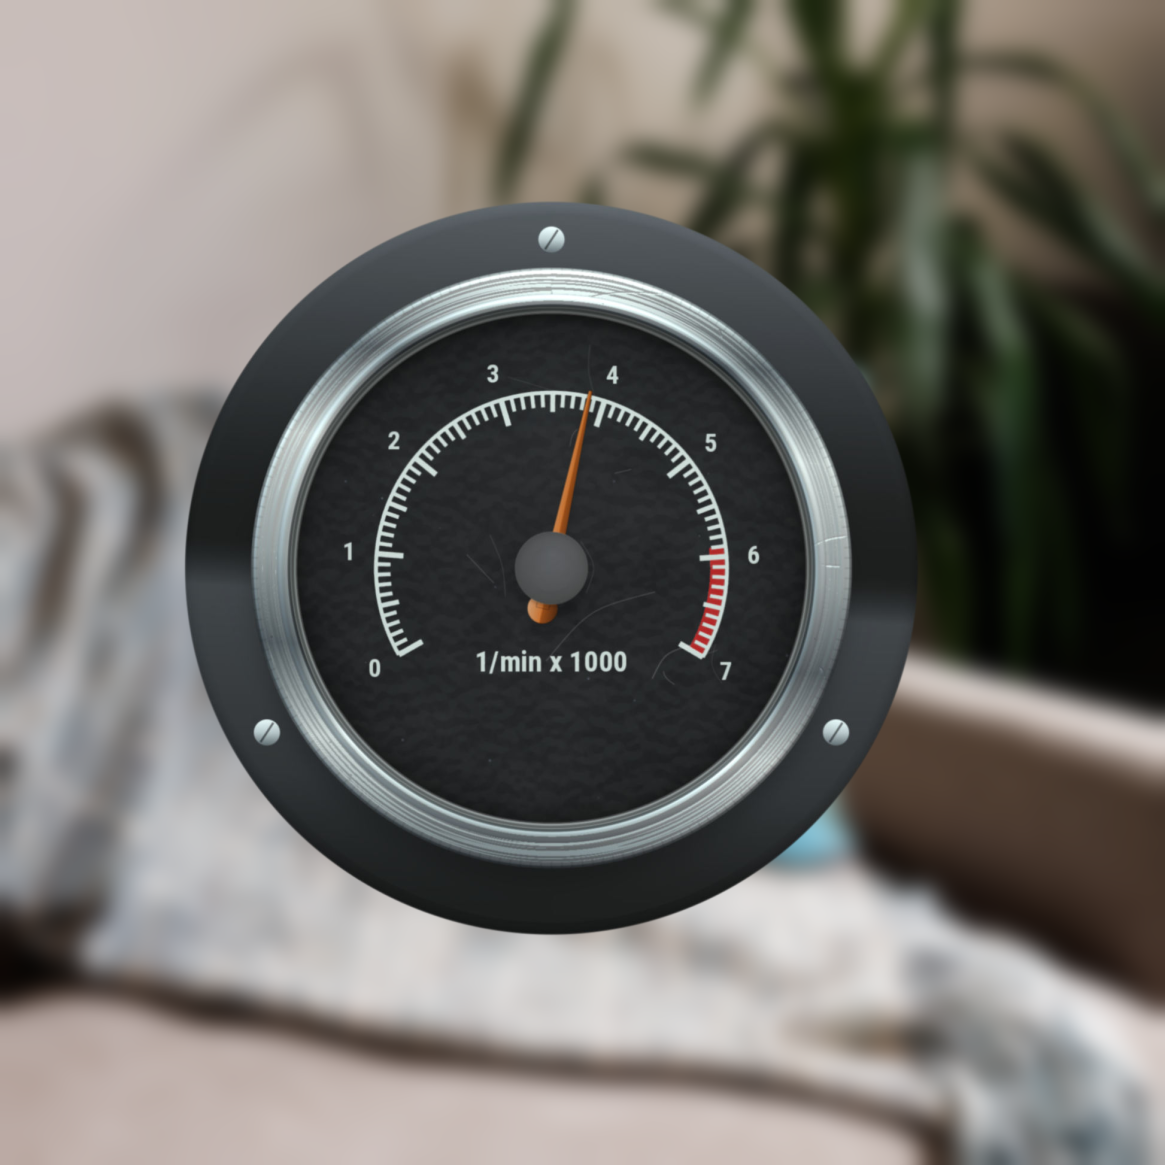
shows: 3850 rpm
